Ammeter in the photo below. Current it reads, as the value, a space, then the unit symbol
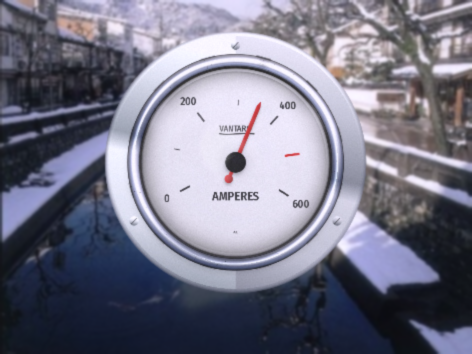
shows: 350 A
